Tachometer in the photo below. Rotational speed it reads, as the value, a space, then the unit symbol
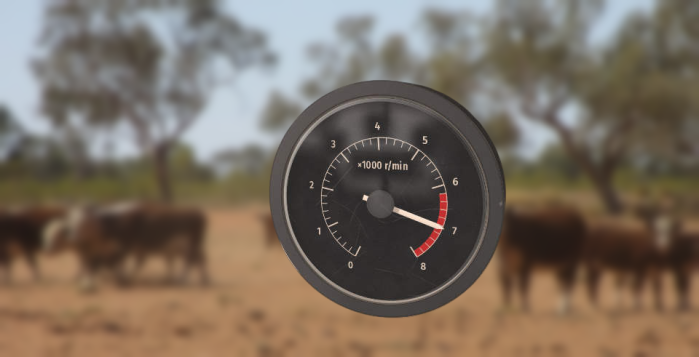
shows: 7000 rpm
